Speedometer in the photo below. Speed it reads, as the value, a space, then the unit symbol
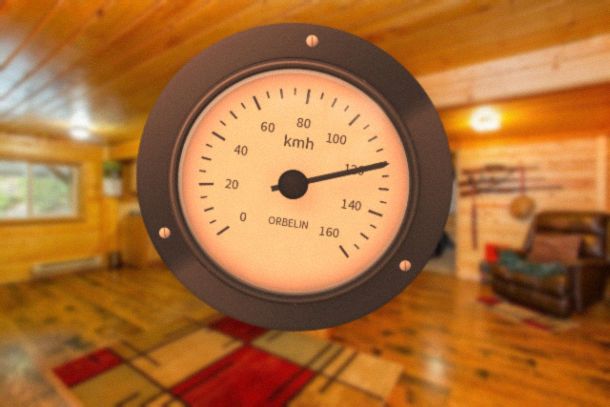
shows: 120 km/h
